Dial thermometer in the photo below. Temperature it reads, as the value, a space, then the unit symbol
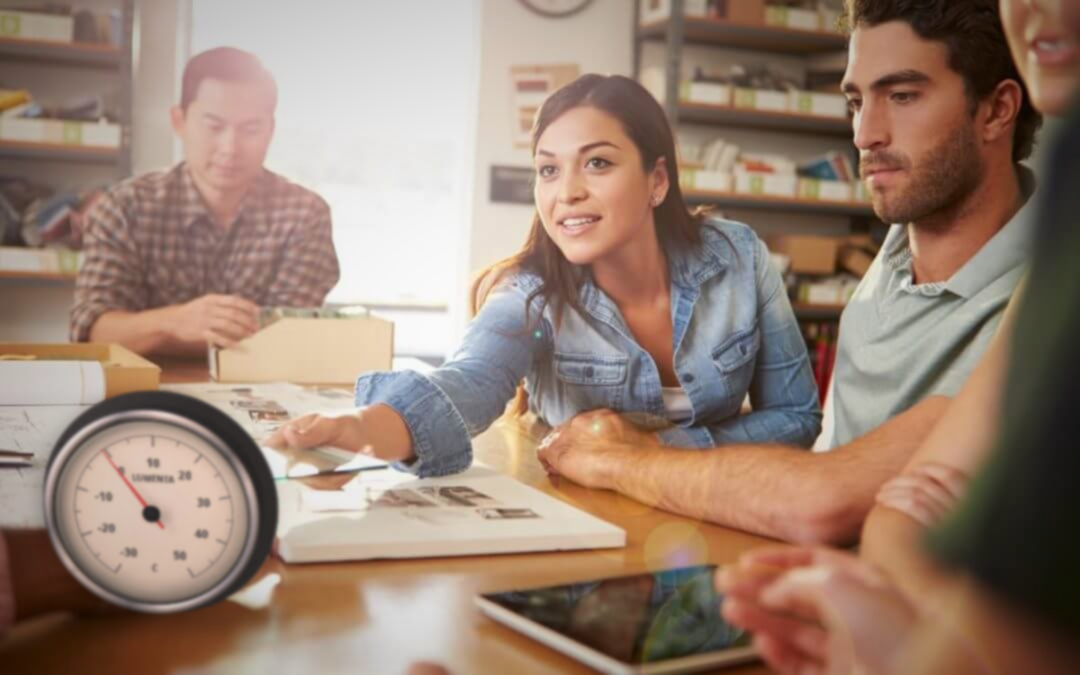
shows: 0 °C
